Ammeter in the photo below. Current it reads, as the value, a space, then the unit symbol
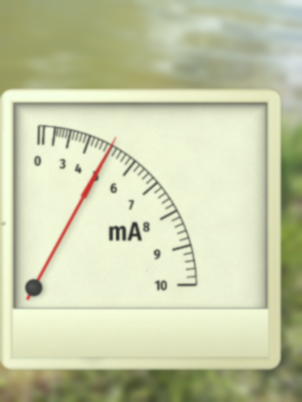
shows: 5 mA
